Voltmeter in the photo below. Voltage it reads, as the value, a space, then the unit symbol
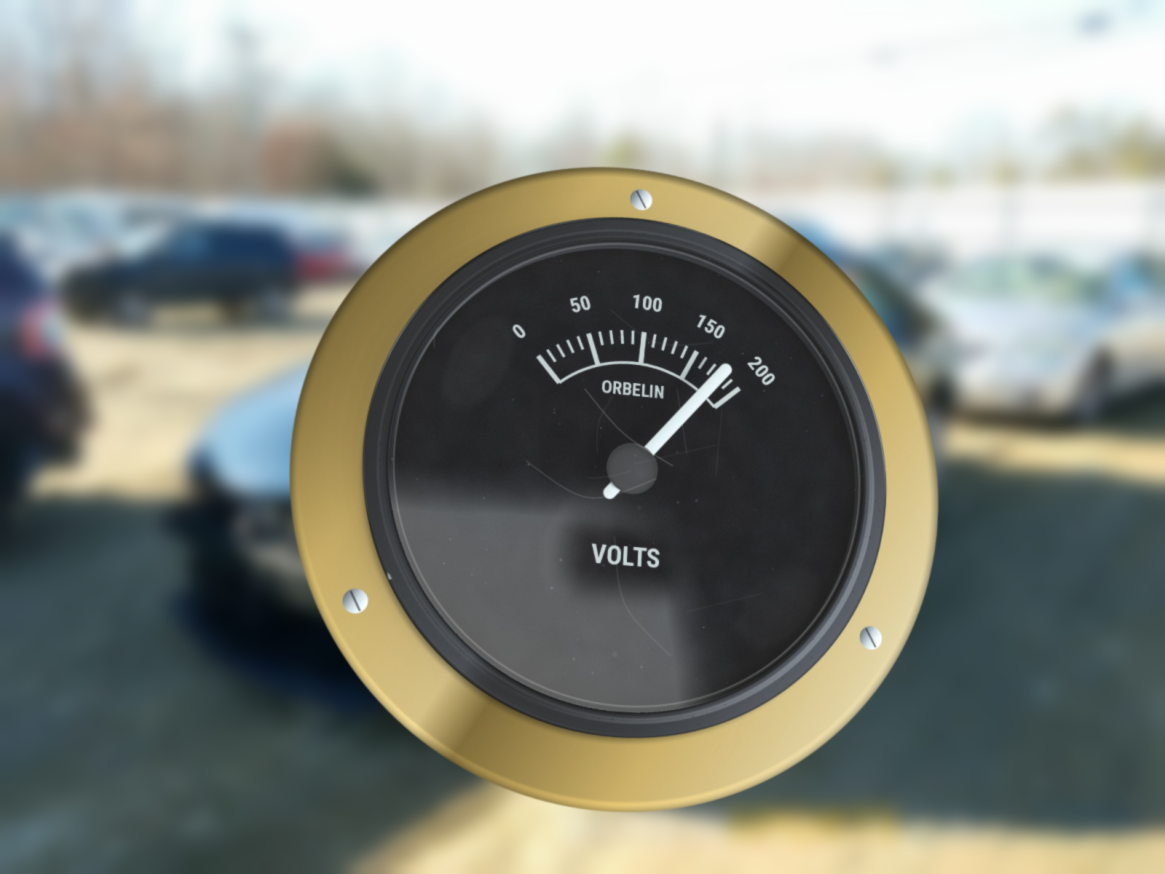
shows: 180 V
